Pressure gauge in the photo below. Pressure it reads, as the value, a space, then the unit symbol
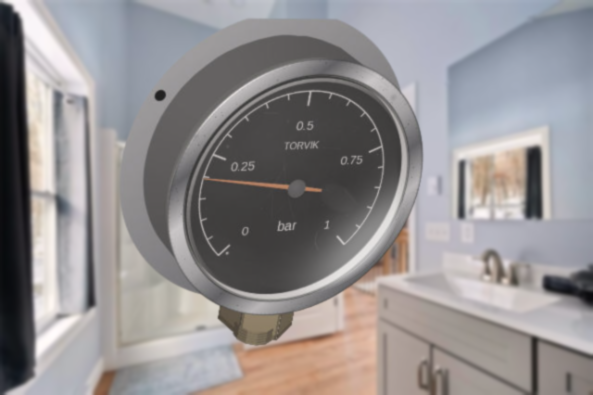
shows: 0.2 bar
